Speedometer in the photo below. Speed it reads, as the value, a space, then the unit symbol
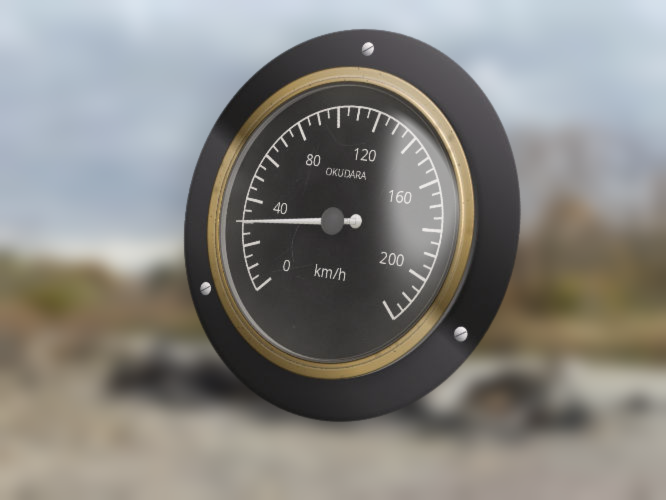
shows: 30 km/h
